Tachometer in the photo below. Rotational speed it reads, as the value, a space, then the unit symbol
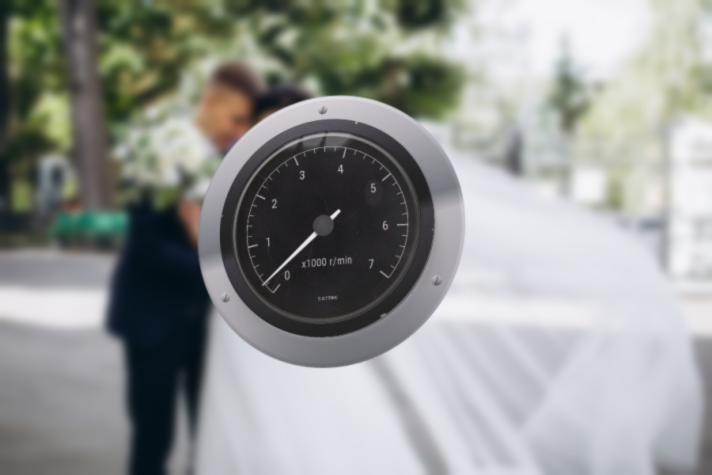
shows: 200 rpm
